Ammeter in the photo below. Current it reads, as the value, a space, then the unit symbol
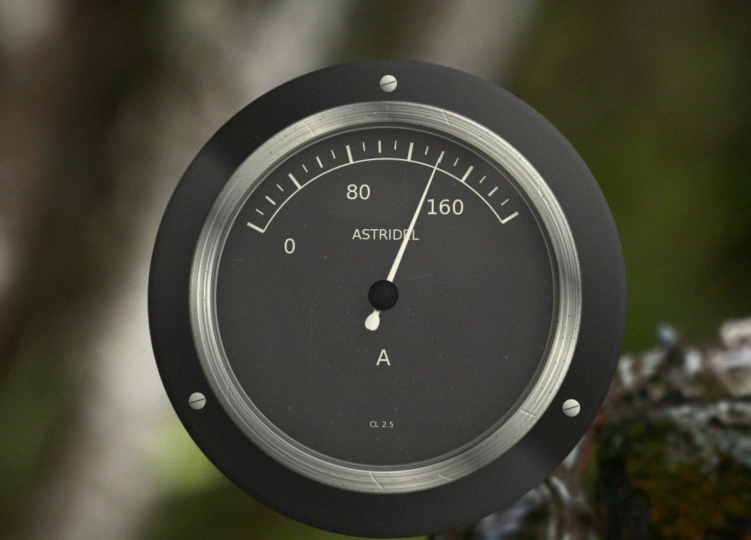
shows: 140 A
